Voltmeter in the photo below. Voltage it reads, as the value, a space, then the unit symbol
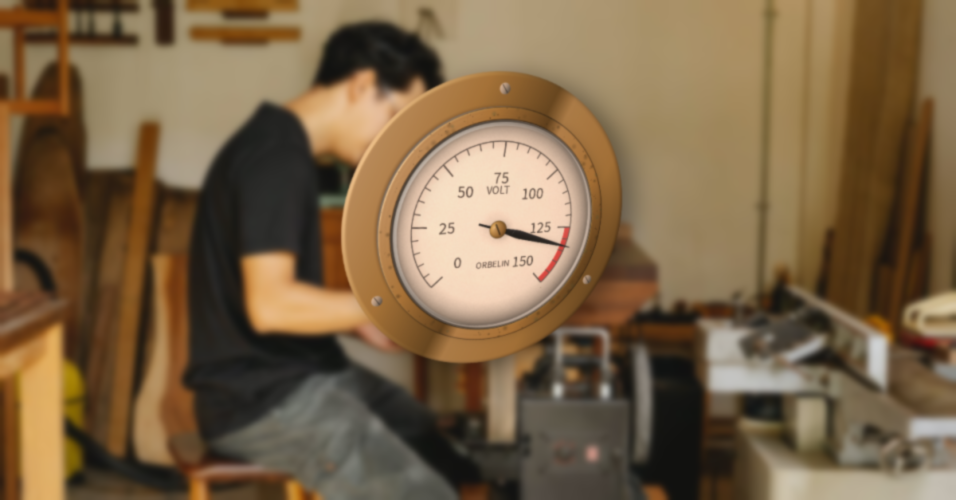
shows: 132.5 V
